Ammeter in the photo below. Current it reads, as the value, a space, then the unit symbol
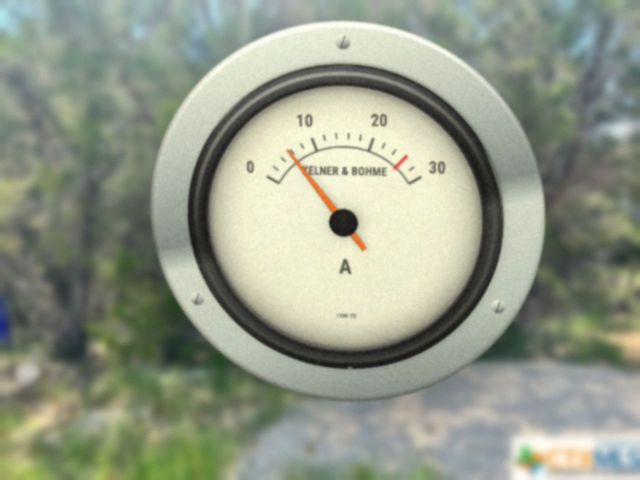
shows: 6 A
